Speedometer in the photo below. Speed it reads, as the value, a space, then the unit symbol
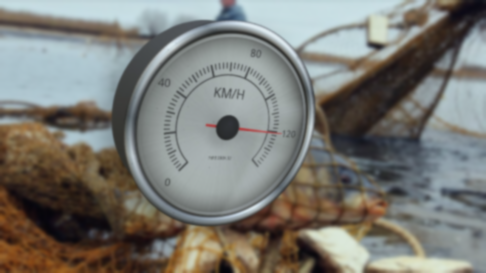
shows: 120 km/h
